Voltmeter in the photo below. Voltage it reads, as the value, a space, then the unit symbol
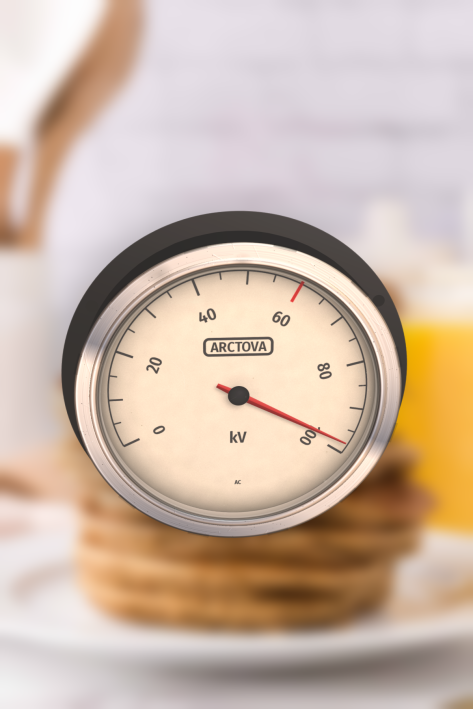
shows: 97.5 kV
